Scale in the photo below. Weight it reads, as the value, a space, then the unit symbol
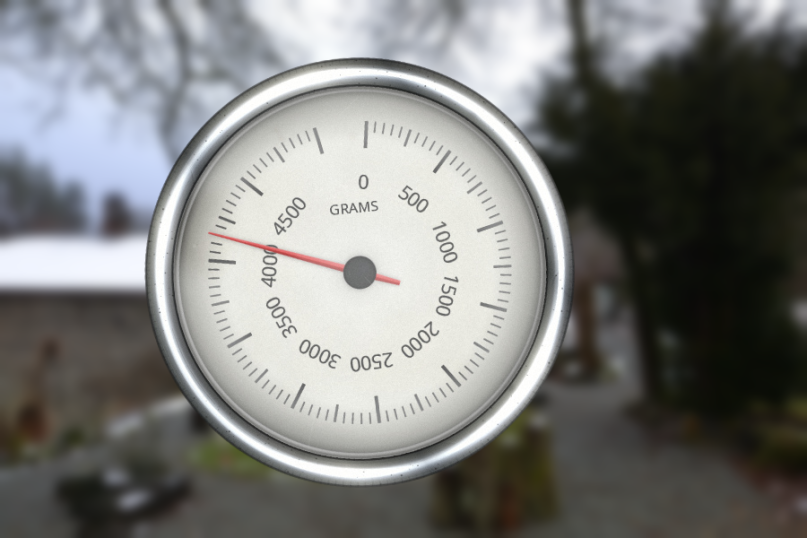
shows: 4150 g
